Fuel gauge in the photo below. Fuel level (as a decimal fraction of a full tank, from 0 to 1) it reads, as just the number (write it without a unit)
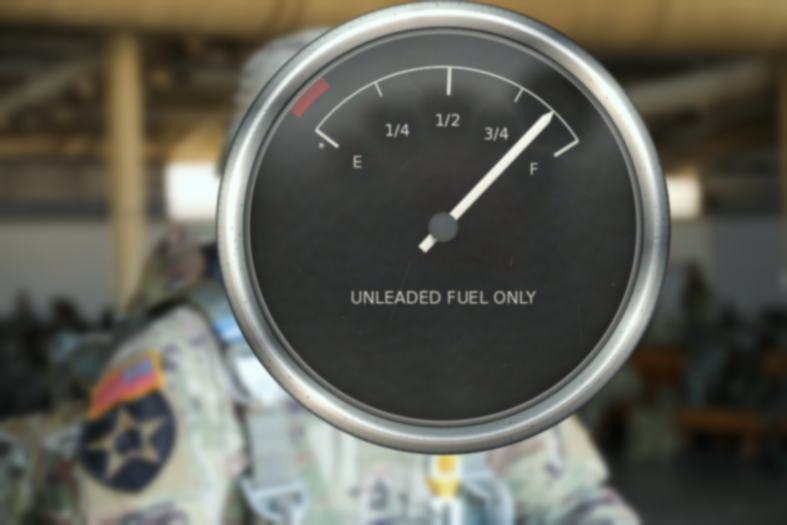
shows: 0.875
